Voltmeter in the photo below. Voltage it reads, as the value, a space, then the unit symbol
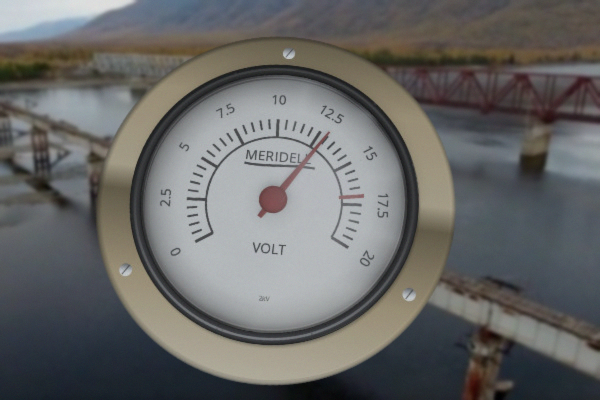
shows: 13 V
